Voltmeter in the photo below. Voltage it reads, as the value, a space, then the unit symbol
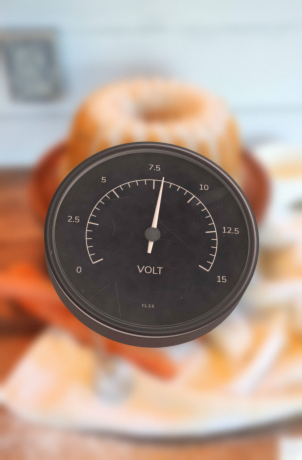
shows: 8 V
